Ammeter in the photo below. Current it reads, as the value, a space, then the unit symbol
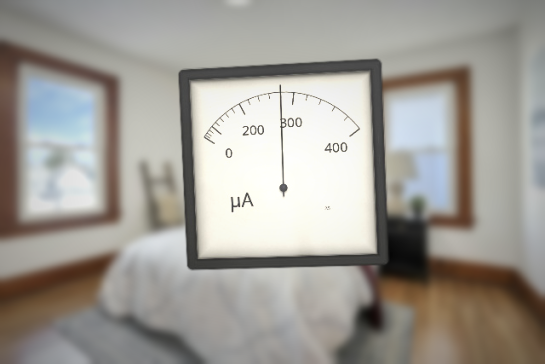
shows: 280 µA
